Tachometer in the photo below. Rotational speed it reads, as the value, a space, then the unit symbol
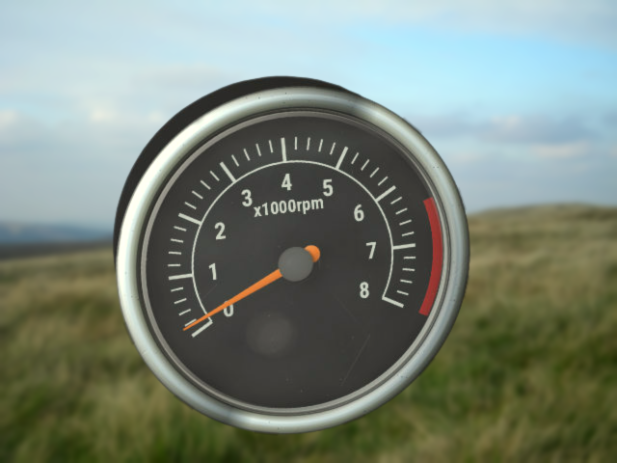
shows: 200 rpm
